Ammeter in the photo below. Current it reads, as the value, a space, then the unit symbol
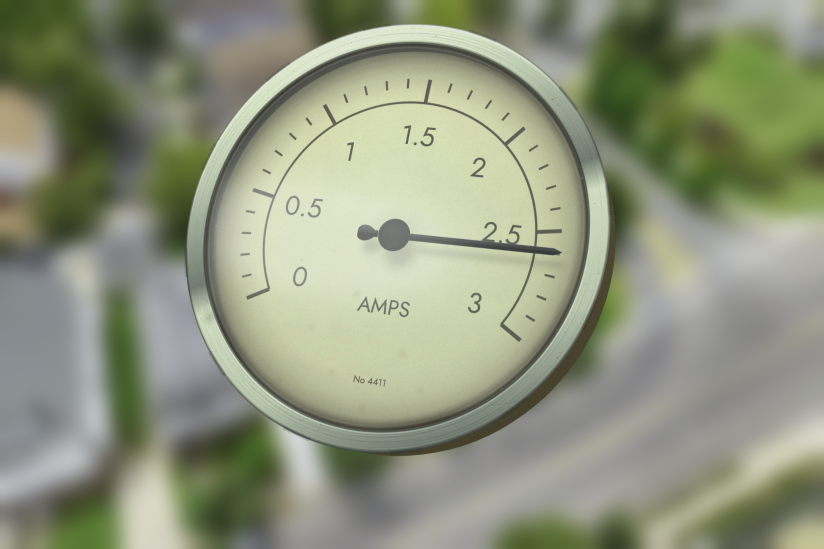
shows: 2.6 A
